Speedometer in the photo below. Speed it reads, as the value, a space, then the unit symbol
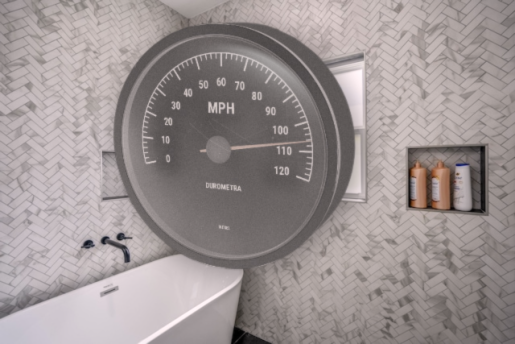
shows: 106 mph
